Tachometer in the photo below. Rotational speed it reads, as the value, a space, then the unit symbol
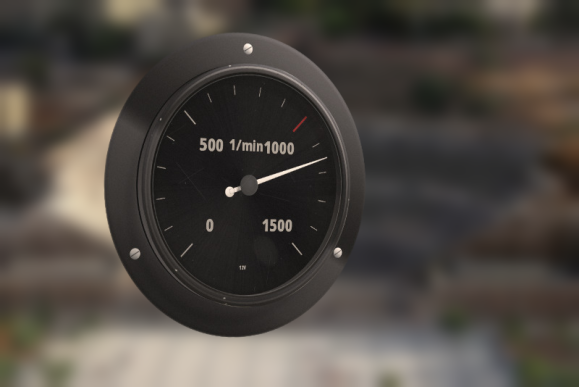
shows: 1150 rpm
